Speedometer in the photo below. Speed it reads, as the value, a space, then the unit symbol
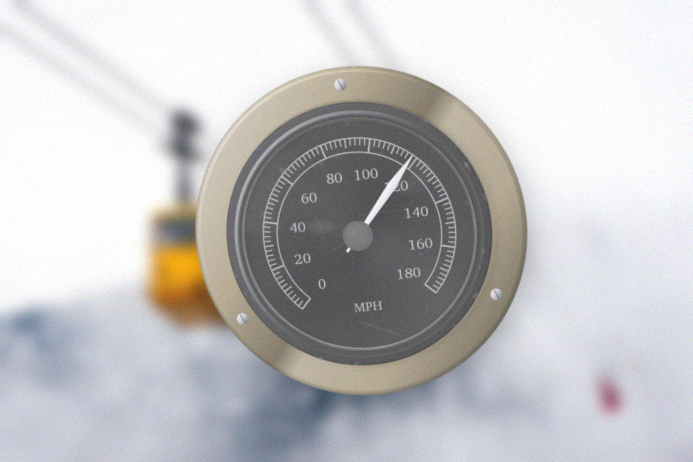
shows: 118 mph
